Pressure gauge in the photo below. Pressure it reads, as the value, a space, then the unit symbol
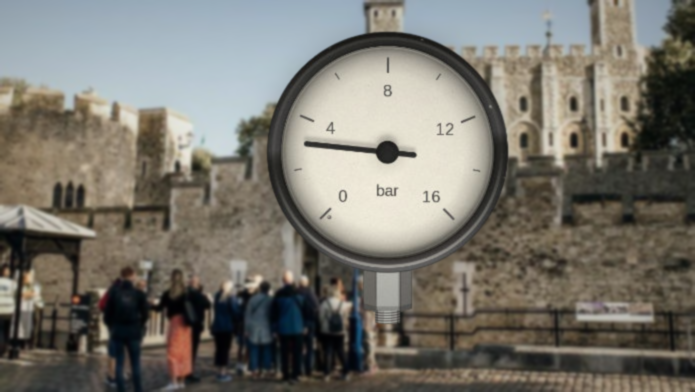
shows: 3 bar
